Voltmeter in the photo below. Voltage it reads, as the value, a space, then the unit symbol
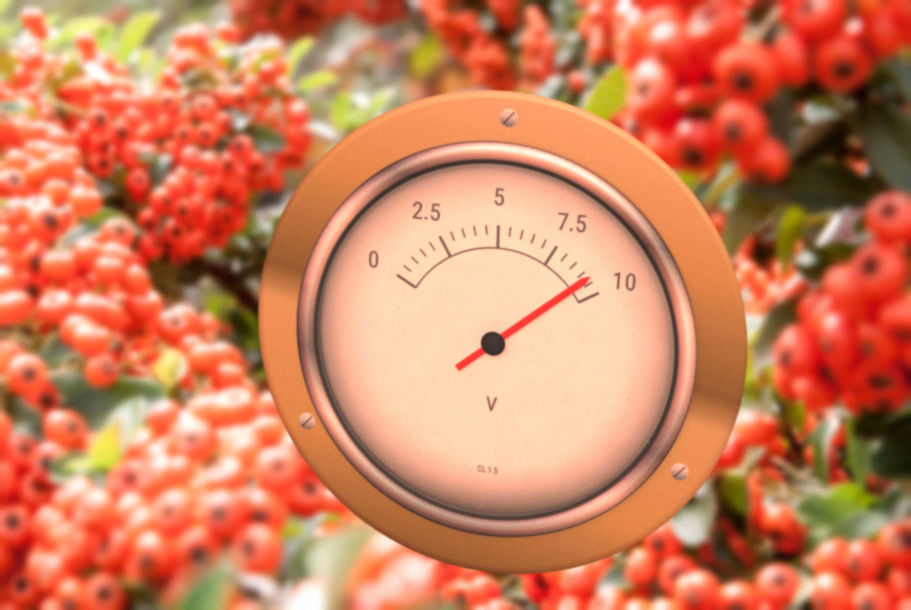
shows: 9.25 V
